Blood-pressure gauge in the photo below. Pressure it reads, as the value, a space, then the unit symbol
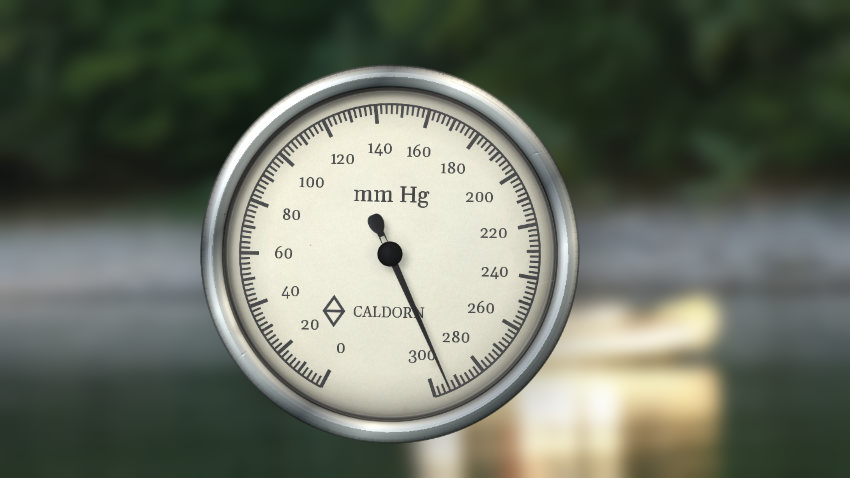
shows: 294 mmHg
